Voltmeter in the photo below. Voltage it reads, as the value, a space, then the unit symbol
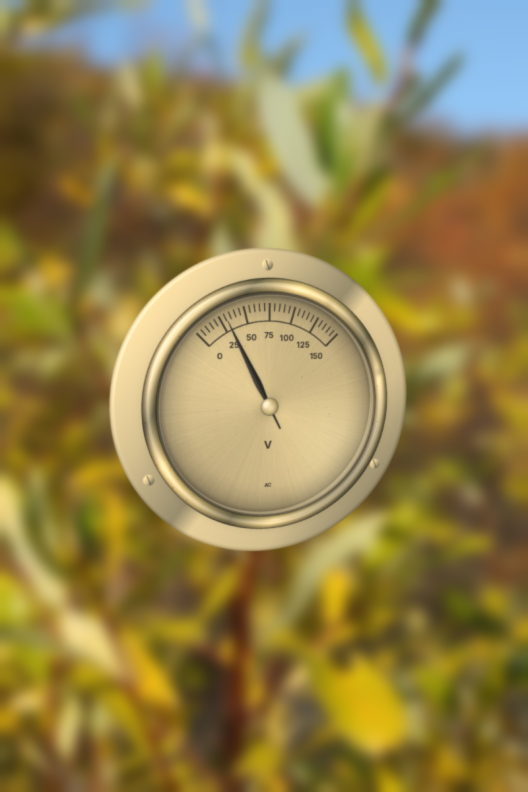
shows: 30 V
